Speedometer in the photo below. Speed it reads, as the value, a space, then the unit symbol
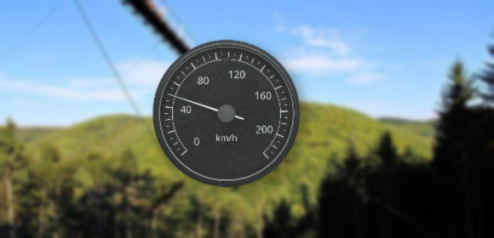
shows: 50 km/h
